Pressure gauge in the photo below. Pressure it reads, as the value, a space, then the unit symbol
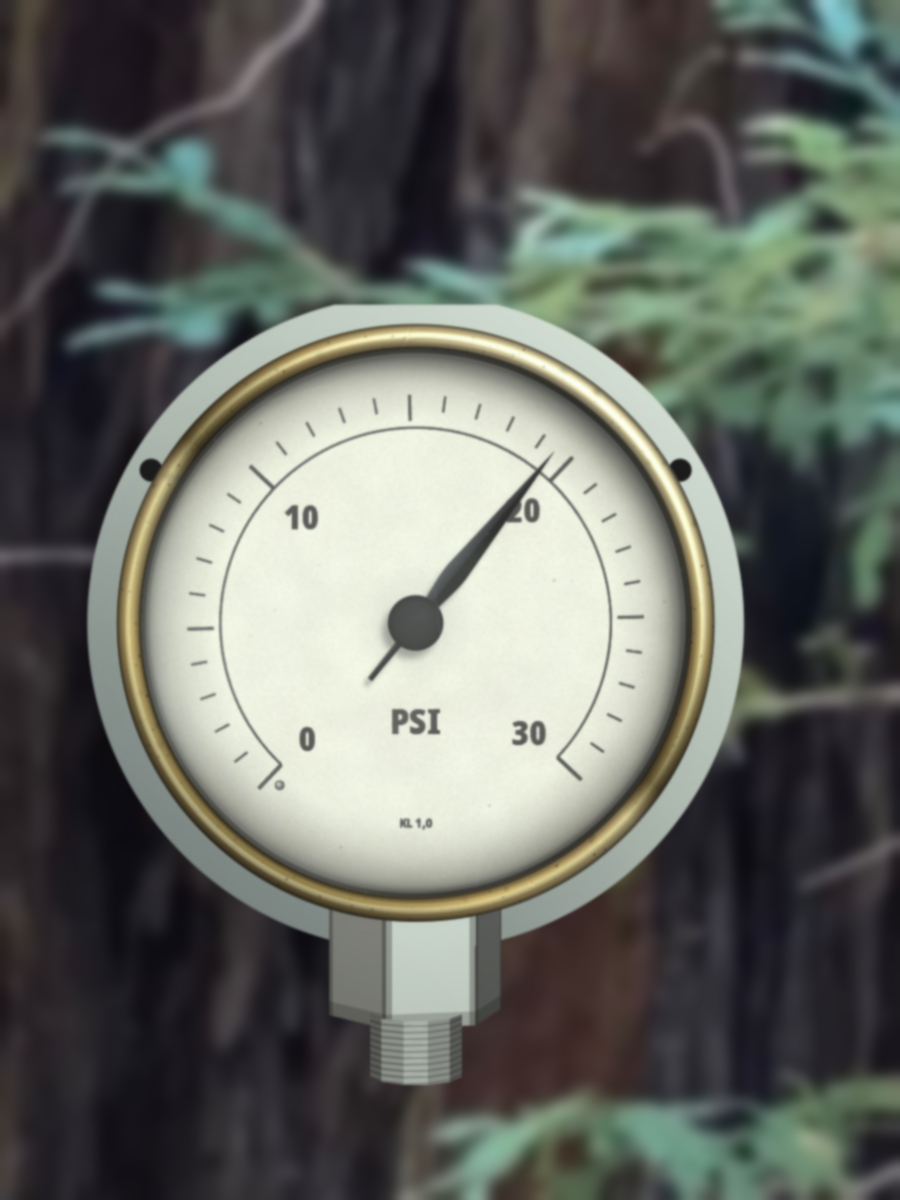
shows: 19.5 psi
